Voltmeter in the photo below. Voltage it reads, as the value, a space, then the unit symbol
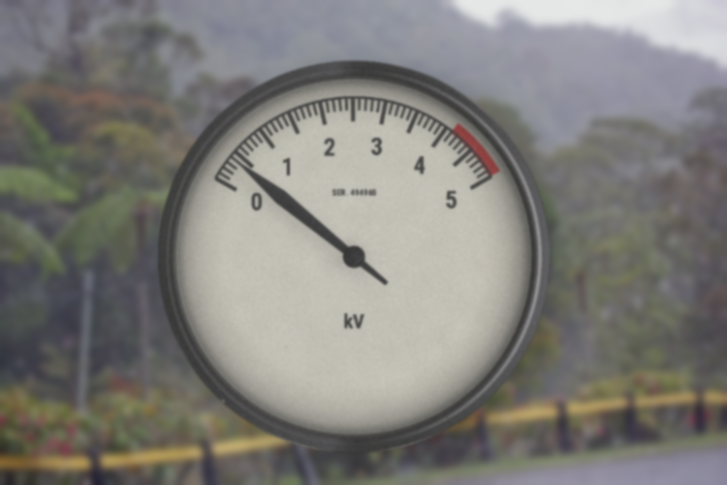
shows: 0.4 kV
